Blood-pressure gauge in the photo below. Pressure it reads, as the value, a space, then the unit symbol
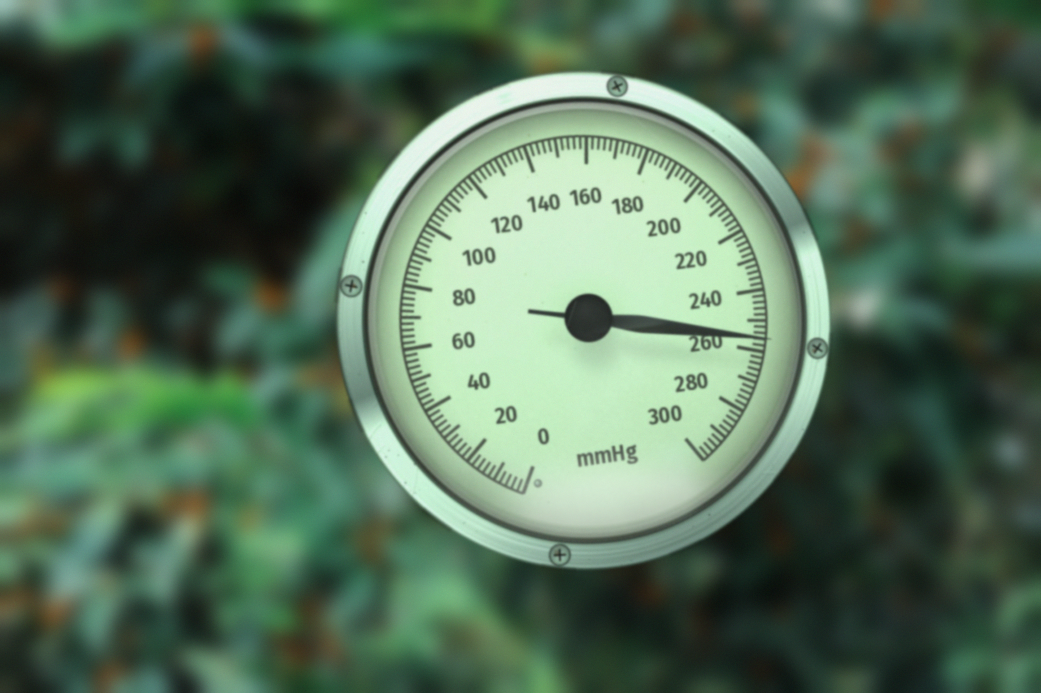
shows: 256 mmHg
